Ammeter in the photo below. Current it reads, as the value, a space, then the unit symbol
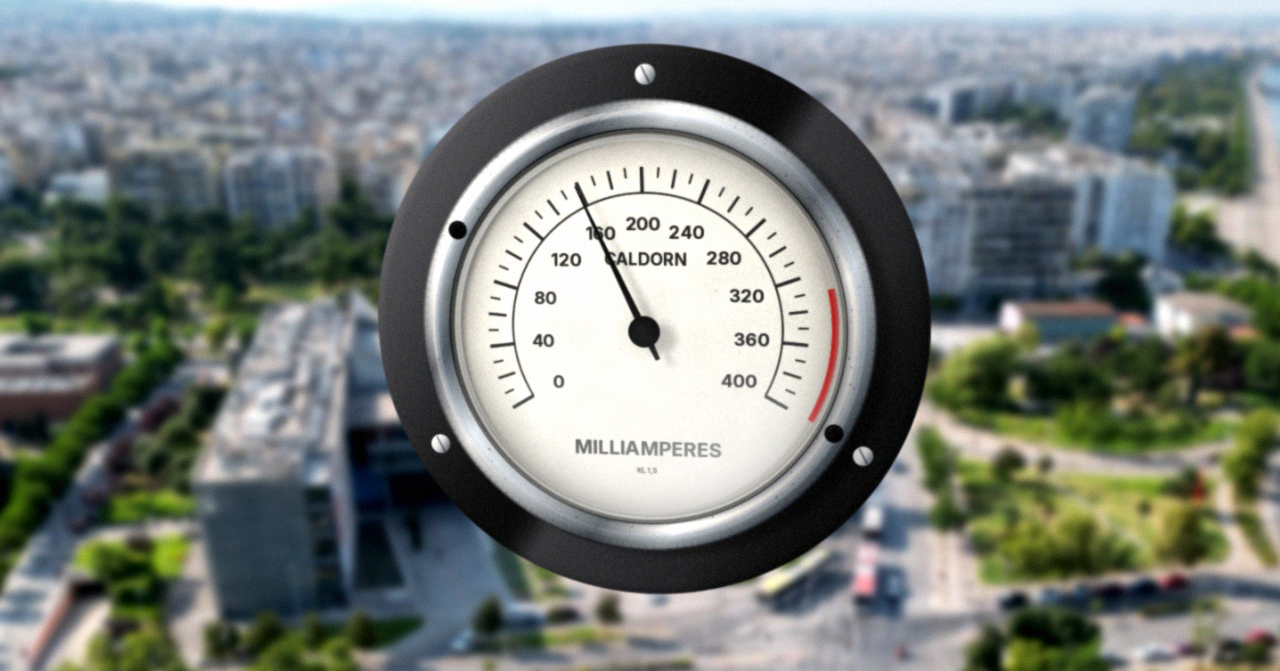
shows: 160 mA
